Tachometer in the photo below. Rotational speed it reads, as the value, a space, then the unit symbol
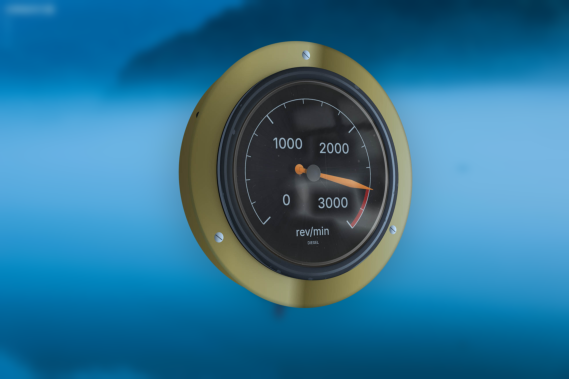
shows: 2600 rpm
